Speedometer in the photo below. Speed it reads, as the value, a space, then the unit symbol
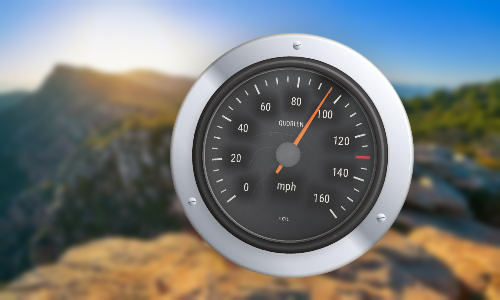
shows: 95 mph
